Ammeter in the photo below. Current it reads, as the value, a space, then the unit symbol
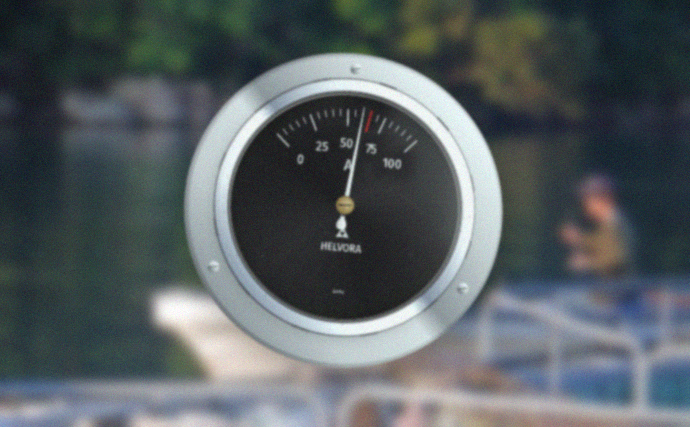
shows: 60 A
